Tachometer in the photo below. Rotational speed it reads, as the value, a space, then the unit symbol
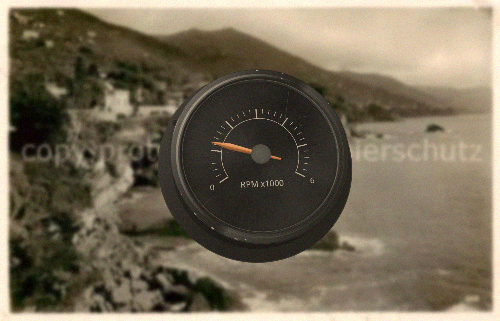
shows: 1200 rpm
